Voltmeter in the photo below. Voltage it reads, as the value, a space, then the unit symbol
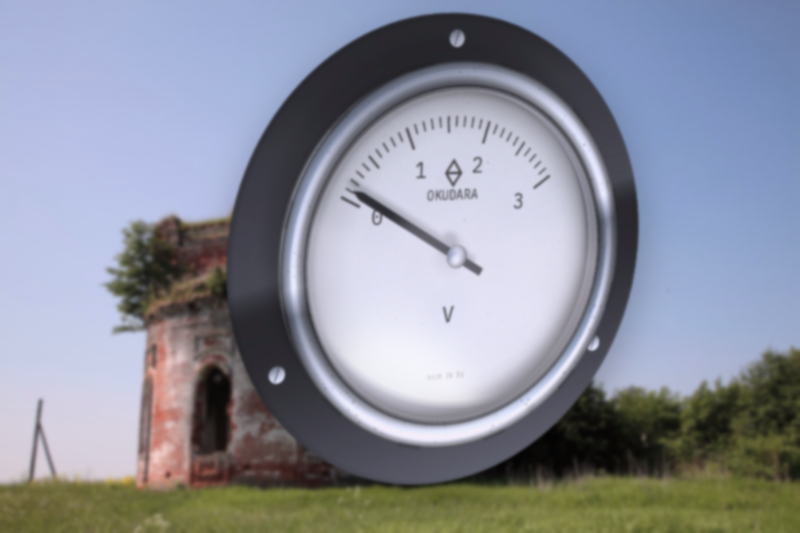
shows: 0.1 V
